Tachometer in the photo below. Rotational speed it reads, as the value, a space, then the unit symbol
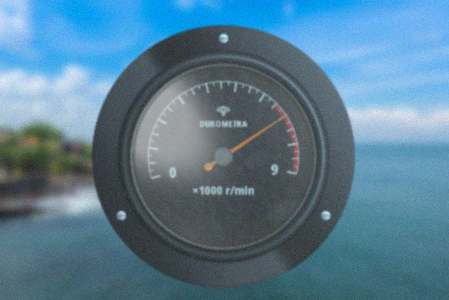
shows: 7000 rpm
